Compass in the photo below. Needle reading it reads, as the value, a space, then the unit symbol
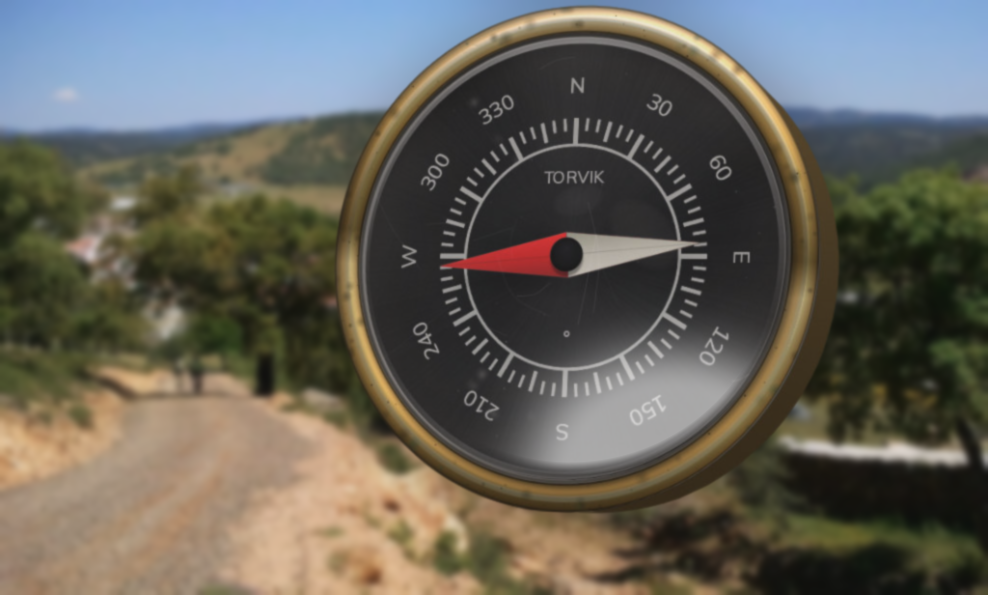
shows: 265 °
